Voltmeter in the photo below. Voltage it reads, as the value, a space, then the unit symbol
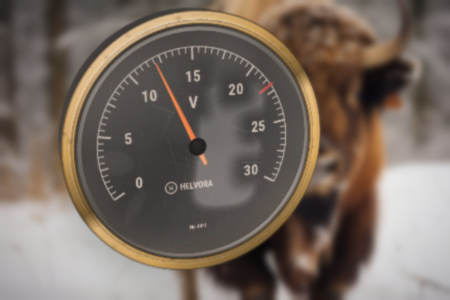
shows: 12 V
